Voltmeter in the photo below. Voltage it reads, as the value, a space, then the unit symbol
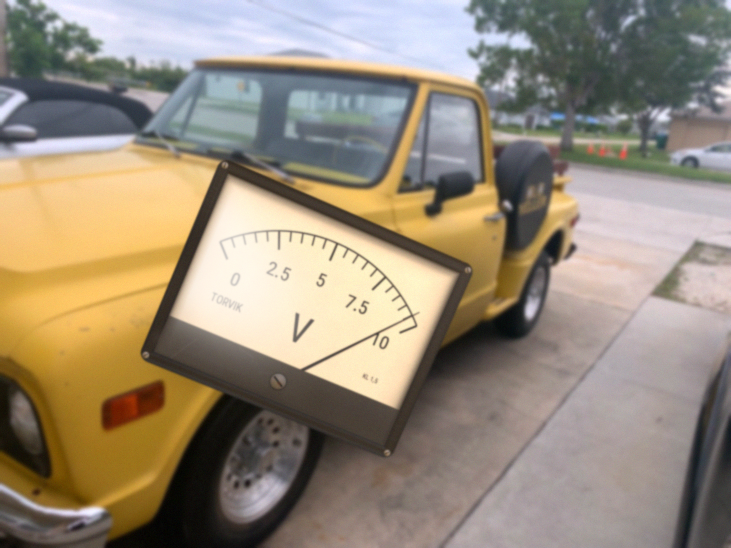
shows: 9.5 V
